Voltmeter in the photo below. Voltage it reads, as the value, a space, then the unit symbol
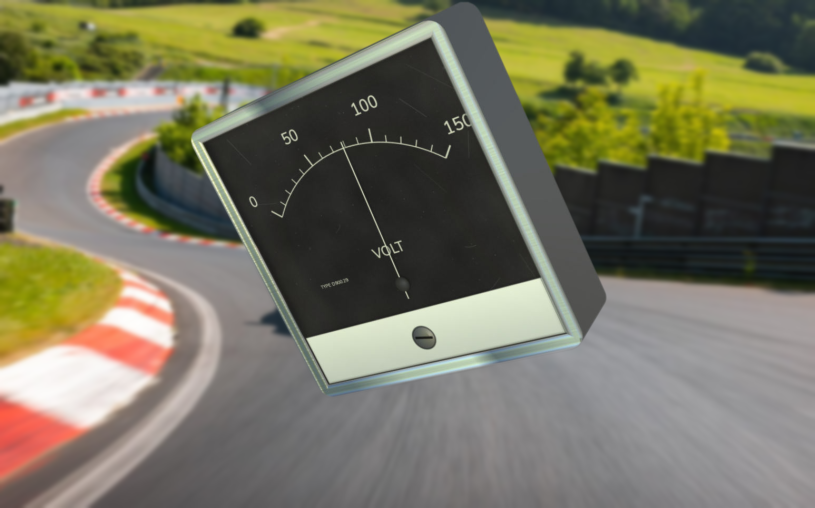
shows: 80 V
